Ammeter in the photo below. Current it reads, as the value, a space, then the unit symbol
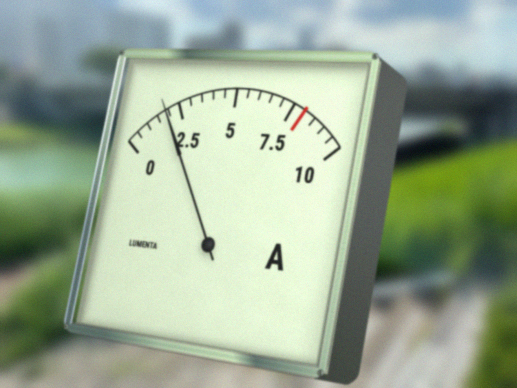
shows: 2 A
